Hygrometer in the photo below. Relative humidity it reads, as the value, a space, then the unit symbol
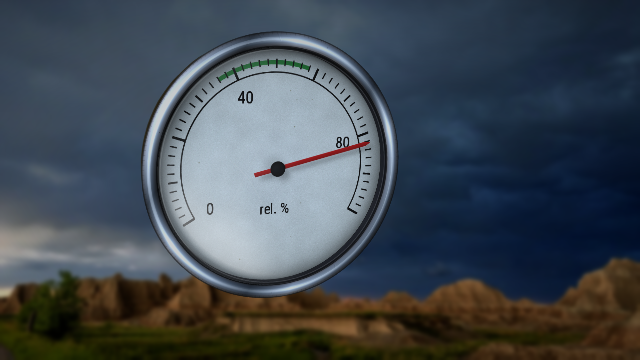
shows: 82 %
